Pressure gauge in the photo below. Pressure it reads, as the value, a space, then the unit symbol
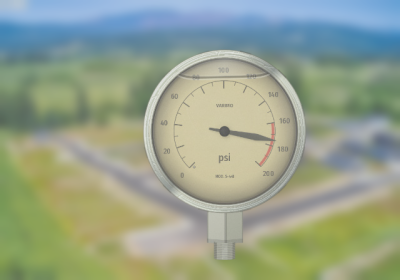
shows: 175 psi
